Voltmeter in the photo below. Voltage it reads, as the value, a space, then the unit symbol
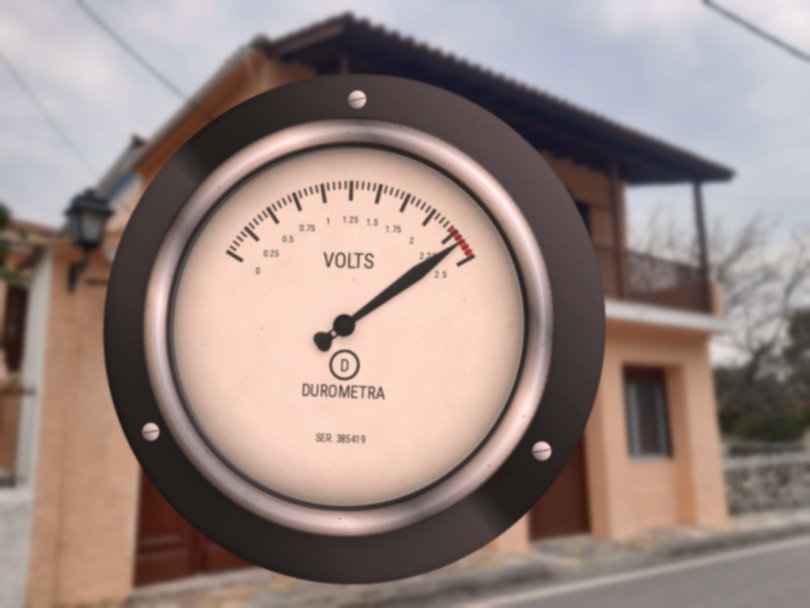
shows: 2.35 V
